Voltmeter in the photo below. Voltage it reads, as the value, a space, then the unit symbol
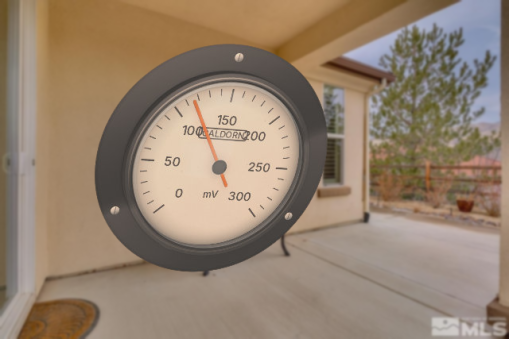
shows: 115 mV
